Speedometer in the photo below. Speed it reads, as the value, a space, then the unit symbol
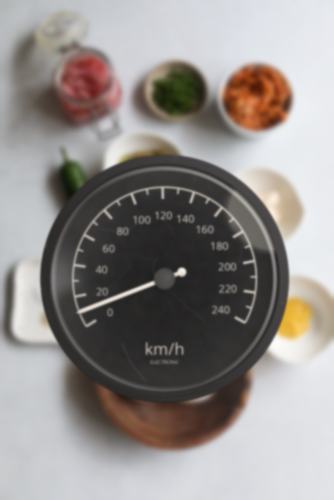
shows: 10 km/h
